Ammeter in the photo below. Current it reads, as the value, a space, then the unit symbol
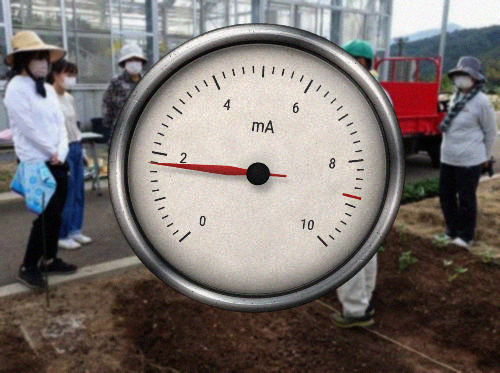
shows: 1.8 mA
